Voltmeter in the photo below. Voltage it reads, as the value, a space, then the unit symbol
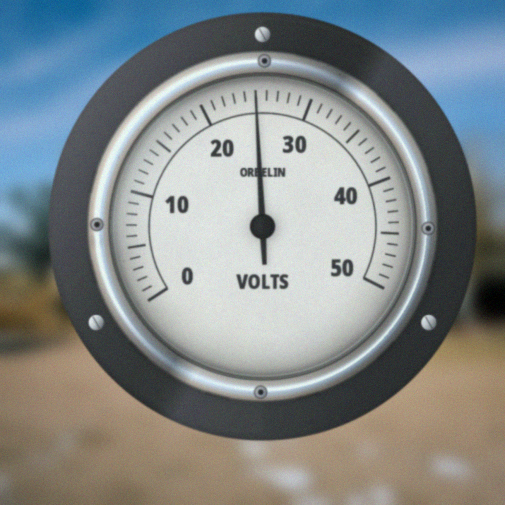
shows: 25 V
